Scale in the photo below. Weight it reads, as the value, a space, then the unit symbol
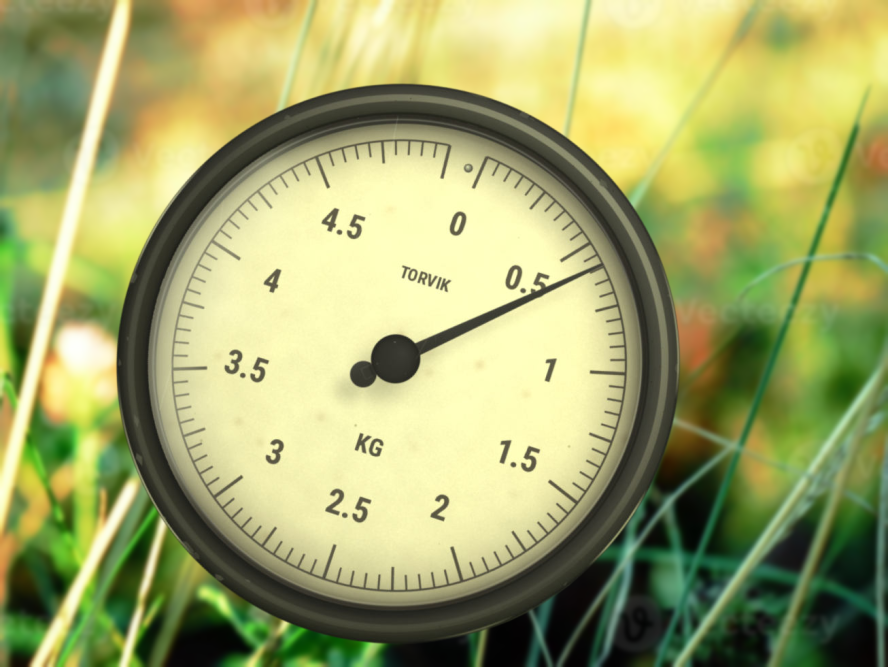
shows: 0.6 kg
